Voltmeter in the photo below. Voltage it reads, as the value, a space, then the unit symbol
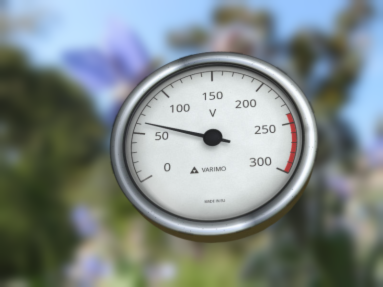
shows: 60 V
